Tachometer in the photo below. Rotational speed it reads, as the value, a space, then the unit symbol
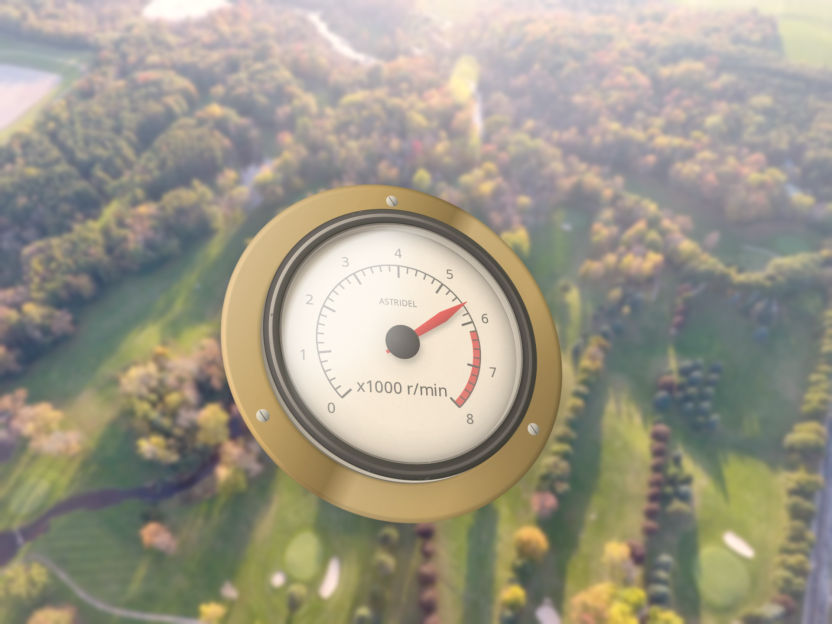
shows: 5600 rpm
